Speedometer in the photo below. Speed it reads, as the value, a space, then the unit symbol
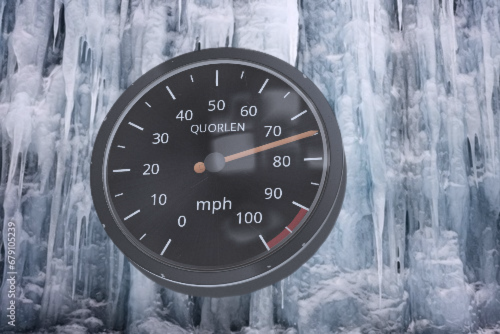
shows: 75 mph
